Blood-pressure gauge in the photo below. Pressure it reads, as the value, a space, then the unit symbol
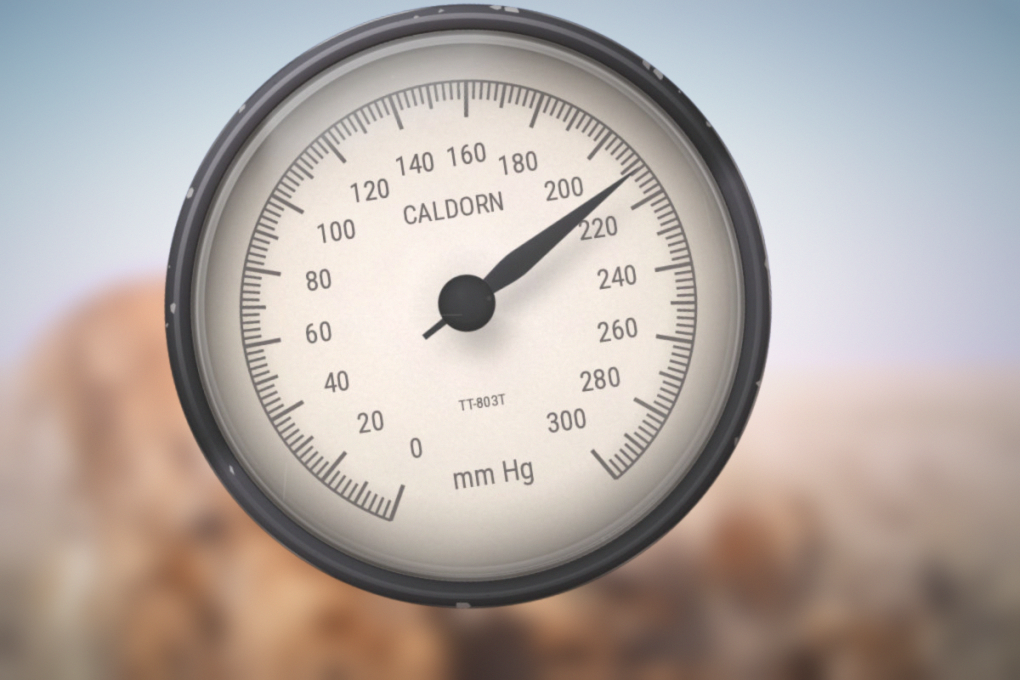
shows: 212 mmHg
